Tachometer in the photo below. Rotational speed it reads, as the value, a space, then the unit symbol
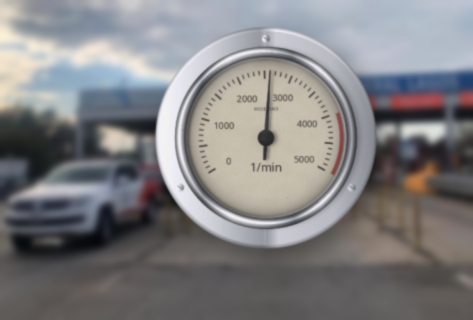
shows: 2600 rpm
